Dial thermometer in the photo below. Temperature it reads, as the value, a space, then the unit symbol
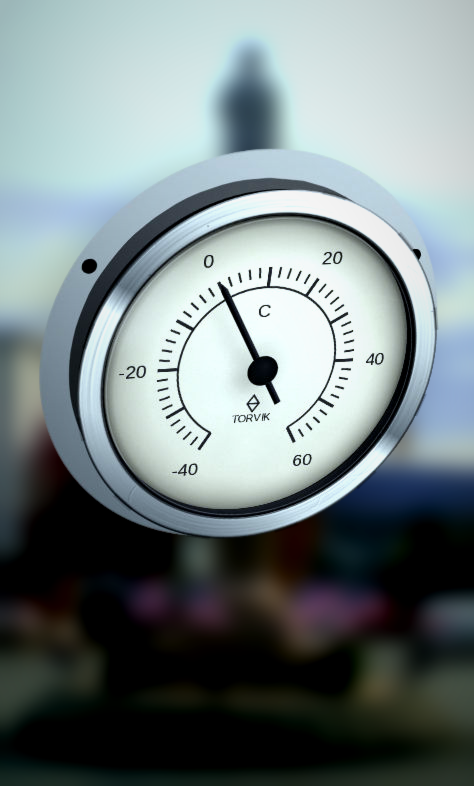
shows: 0 °C
